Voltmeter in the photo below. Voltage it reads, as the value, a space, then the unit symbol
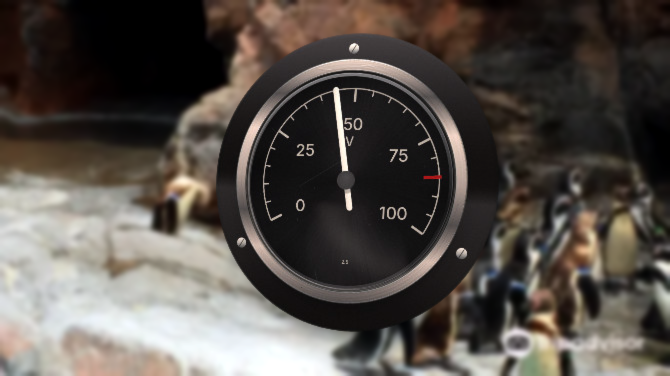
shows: 45 V
